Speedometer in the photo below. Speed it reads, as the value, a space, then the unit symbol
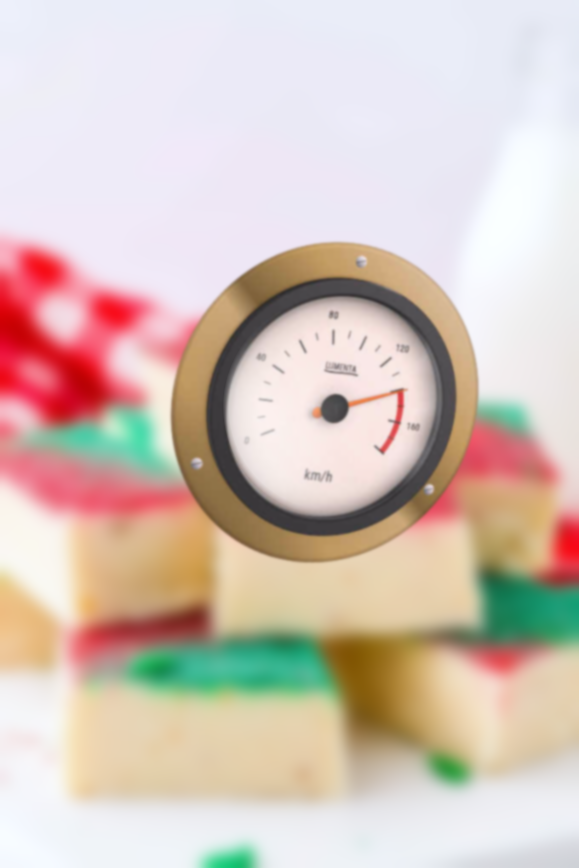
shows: 140 km/h
